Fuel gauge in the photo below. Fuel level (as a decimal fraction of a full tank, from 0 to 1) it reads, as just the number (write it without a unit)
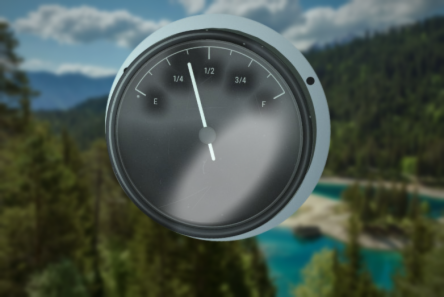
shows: 0.375
